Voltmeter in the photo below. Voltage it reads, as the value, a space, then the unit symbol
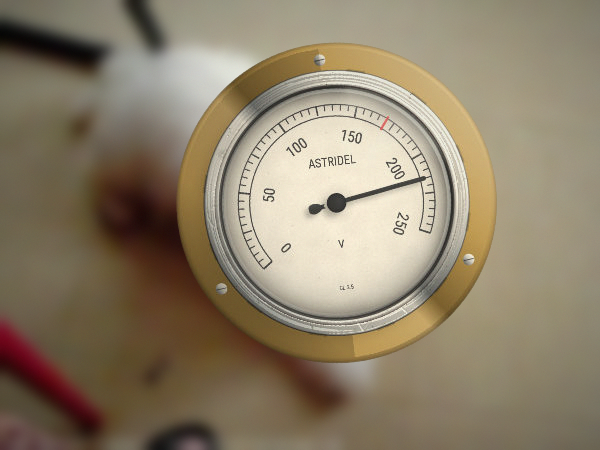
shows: 215 V
